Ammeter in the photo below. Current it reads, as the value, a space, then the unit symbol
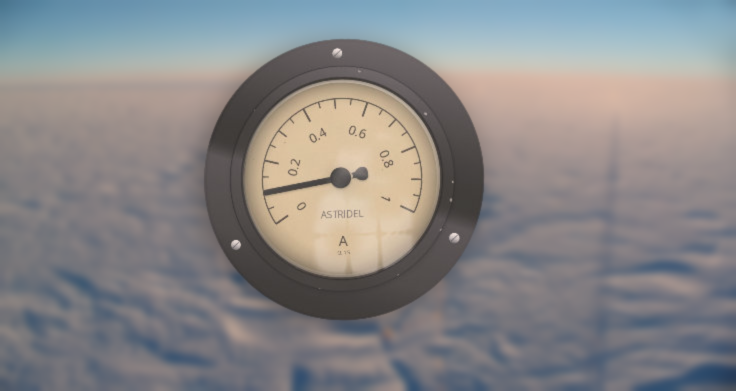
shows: 0.1 A
